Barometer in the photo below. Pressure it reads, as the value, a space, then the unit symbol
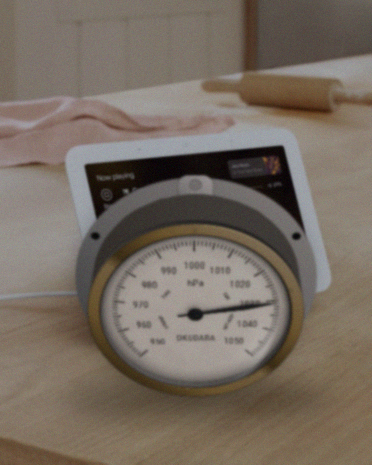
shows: 1030 hPa
